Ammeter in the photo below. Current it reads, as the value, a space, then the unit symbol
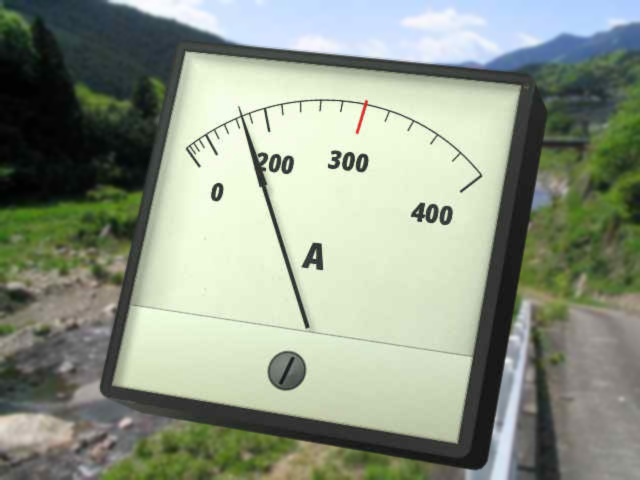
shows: 170 A
